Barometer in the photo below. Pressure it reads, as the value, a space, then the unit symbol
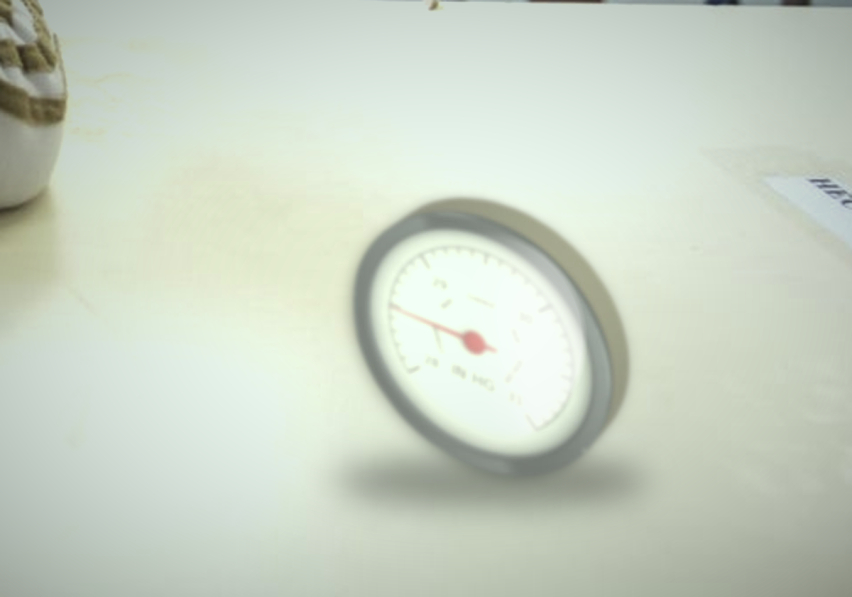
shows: 28.5 inHg
